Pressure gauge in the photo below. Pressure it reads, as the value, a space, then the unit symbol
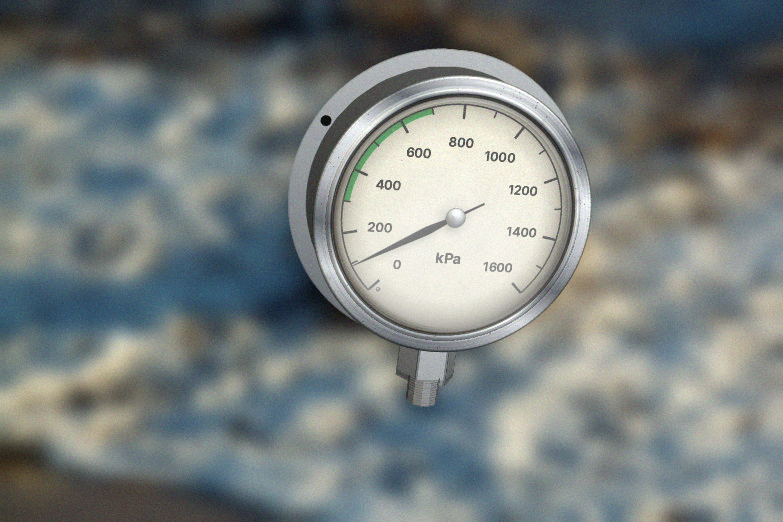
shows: 100 kPa
